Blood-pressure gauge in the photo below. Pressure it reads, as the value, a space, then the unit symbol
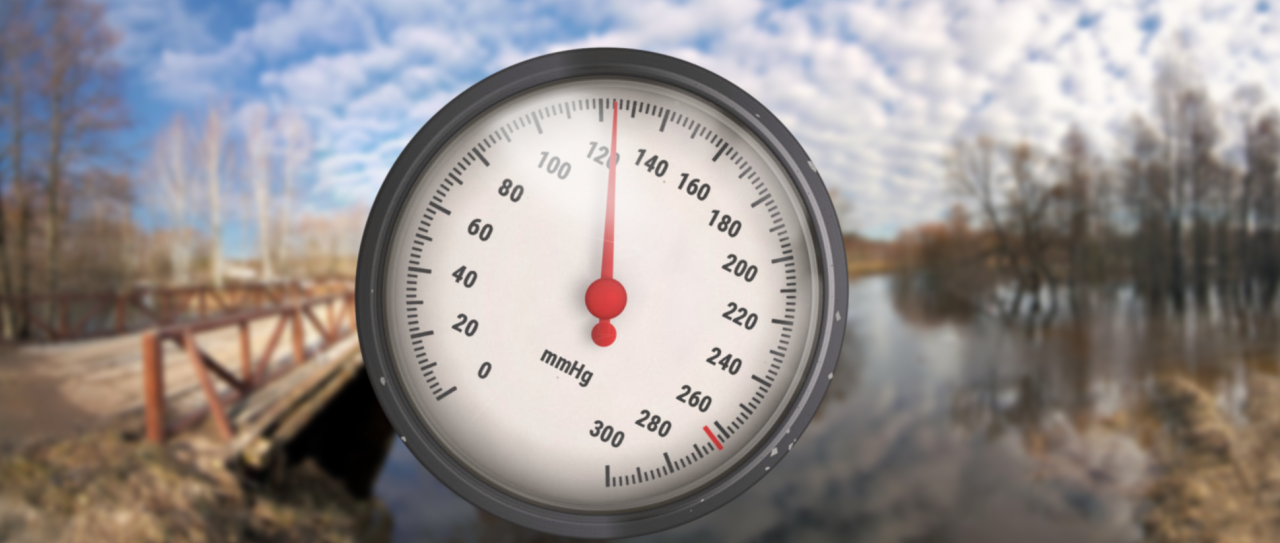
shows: 124 mmHg
